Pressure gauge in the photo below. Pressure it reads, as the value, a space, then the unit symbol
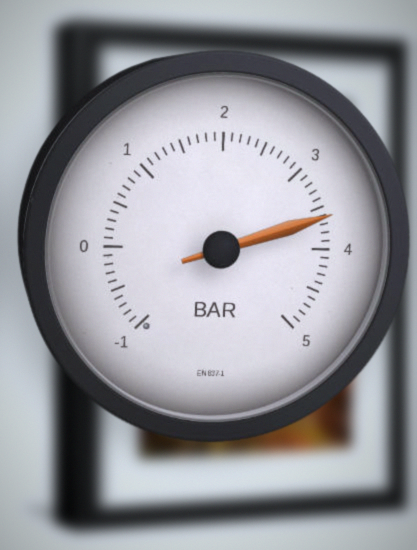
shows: 3.6 bar
